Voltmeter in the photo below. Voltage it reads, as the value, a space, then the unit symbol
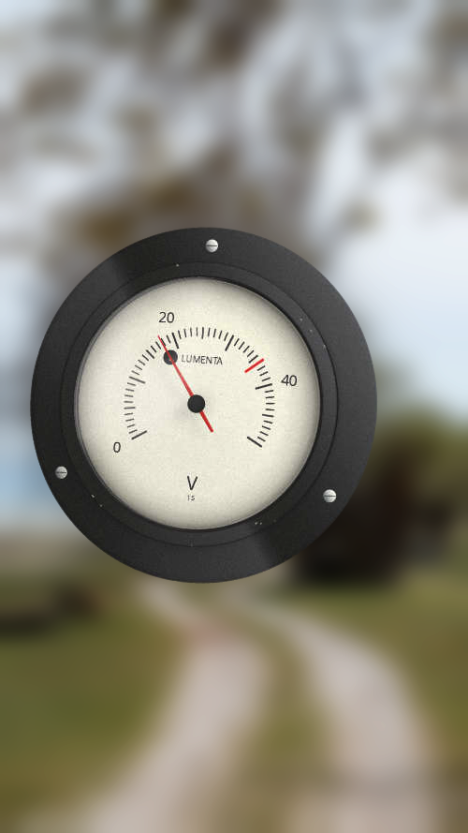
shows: 18 V
